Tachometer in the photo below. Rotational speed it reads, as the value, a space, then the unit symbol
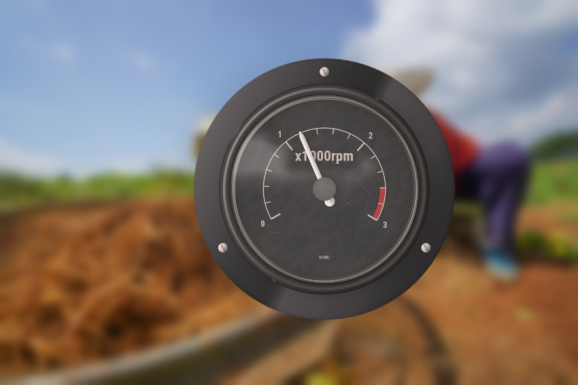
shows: 1200 rpm
